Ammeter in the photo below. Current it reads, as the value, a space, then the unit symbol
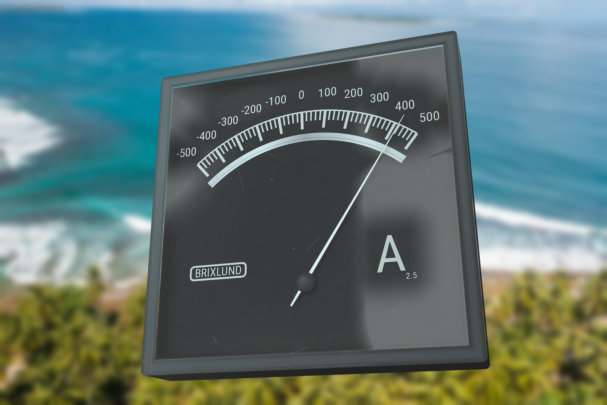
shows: 420 A
